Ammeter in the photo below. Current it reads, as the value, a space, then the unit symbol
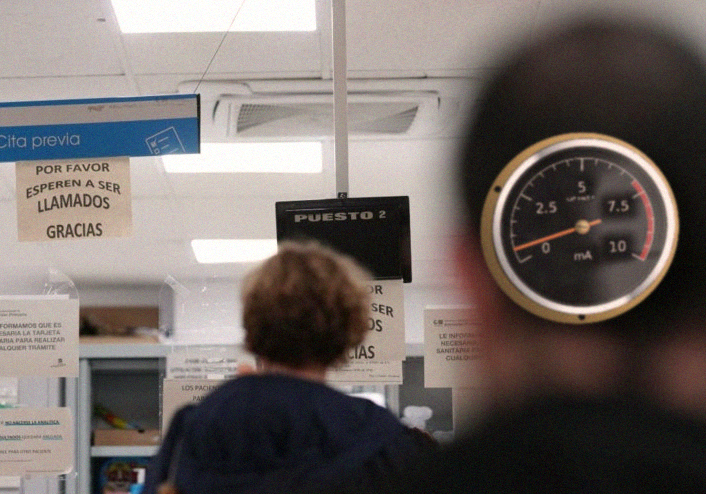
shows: 0.5 mA
